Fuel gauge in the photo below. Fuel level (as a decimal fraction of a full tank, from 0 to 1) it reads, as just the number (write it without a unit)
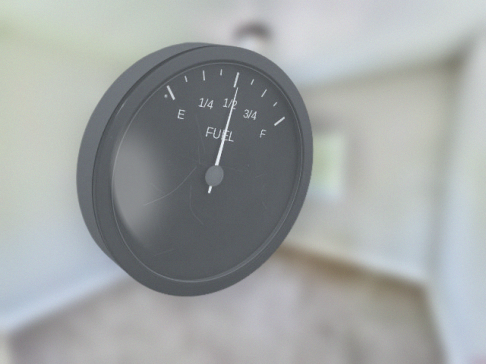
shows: 0.5
